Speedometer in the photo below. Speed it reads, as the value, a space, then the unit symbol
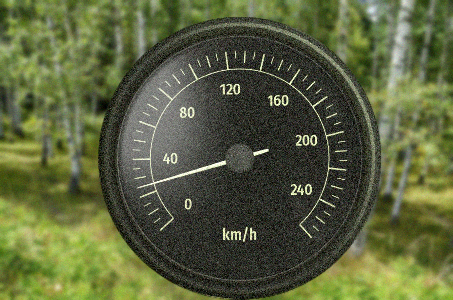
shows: 25 km/h
